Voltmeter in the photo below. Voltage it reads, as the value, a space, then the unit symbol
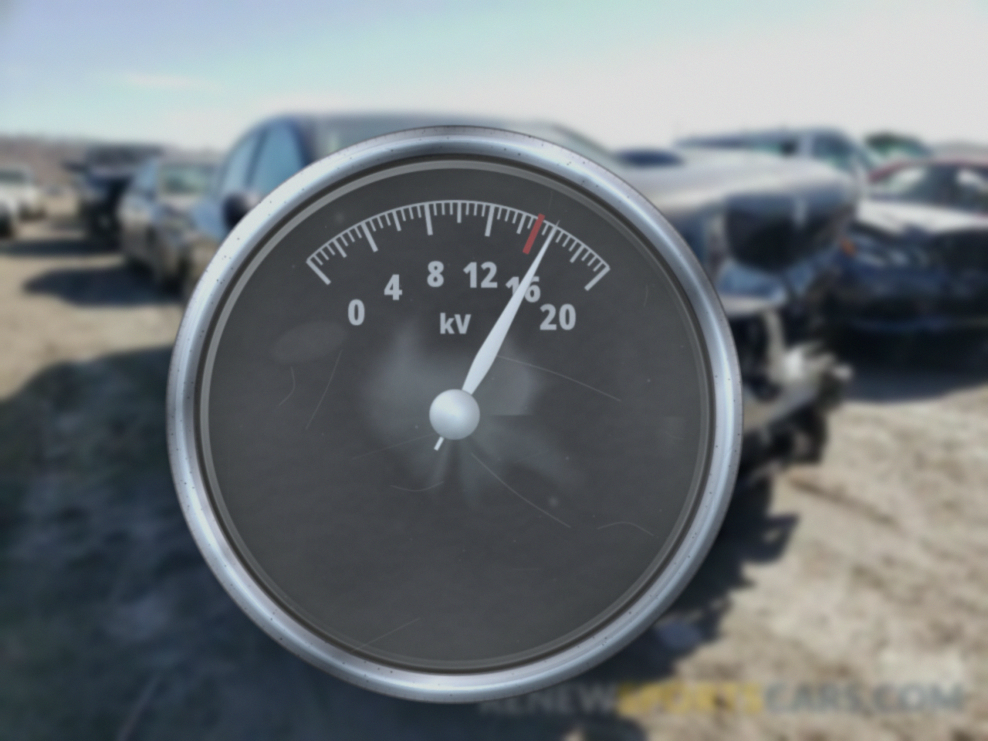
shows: 16 kV
